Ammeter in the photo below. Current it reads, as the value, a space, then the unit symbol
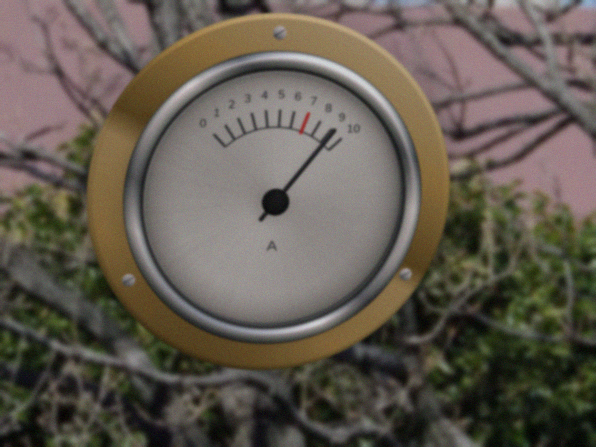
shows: 9 A
